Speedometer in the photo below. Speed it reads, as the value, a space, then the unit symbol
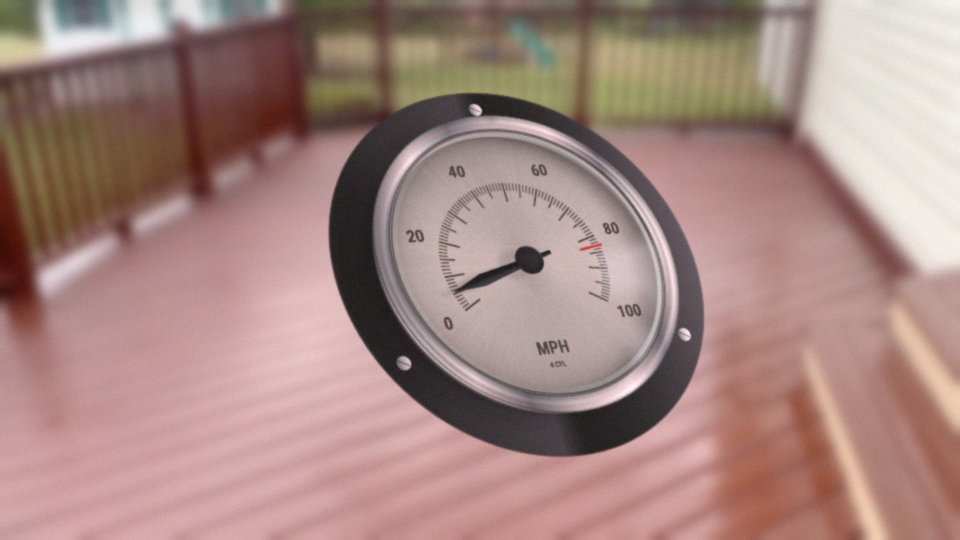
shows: 5 mph
